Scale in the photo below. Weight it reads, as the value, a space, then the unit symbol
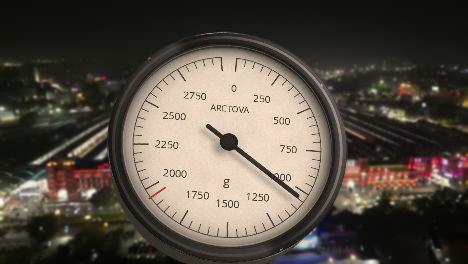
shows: 1050 g
